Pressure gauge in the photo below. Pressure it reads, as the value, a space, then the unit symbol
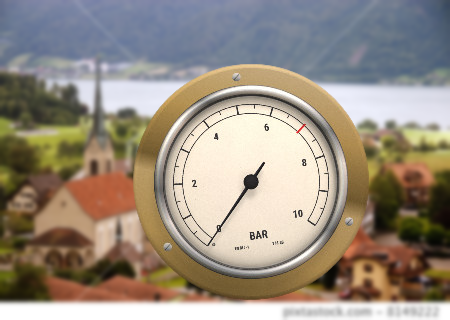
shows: 0 bar
